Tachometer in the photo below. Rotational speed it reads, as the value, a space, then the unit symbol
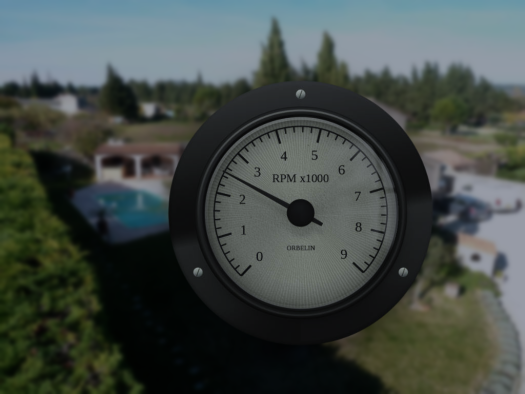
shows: 2500 rpm
